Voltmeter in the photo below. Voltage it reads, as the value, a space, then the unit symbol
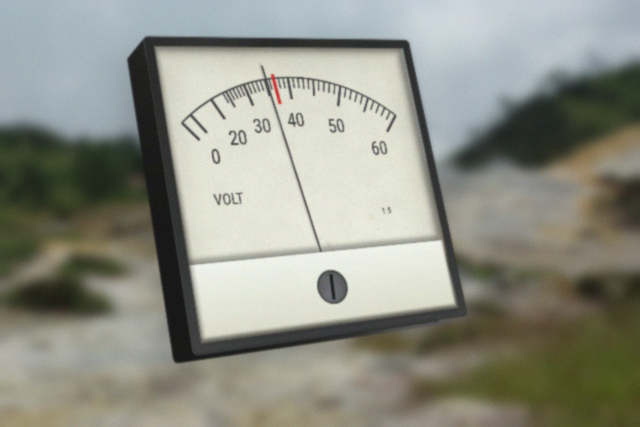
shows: 35 V
